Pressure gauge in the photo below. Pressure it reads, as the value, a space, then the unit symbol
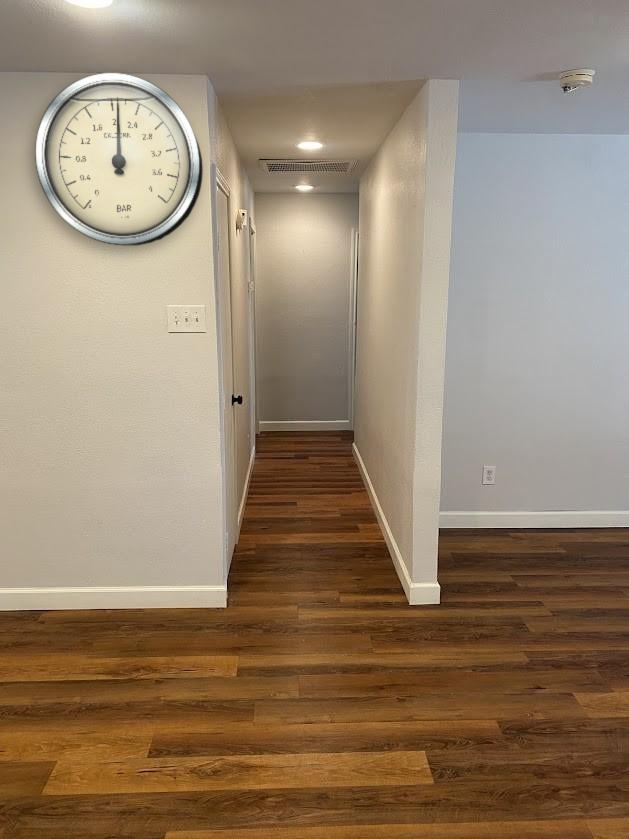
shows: 2.1 bar
